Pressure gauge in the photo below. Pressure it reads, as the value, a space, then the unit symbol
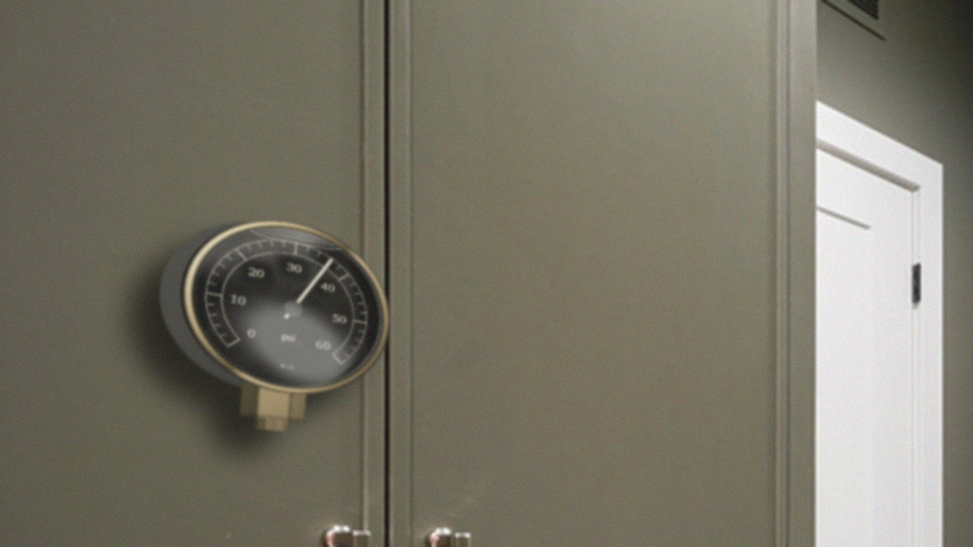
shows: 36 psi
